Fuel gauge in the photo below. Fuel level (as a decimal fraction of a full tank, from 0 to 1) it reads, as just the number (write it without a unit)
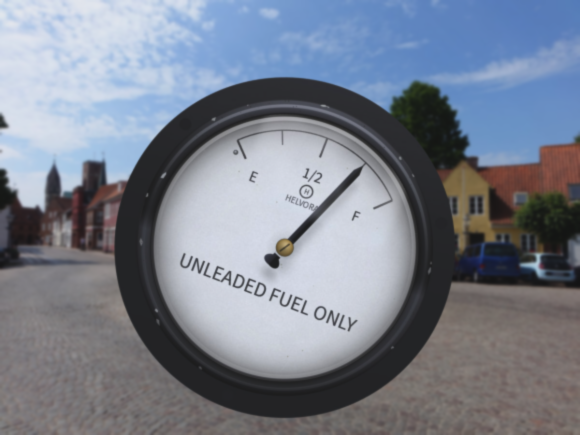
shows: 0.75
